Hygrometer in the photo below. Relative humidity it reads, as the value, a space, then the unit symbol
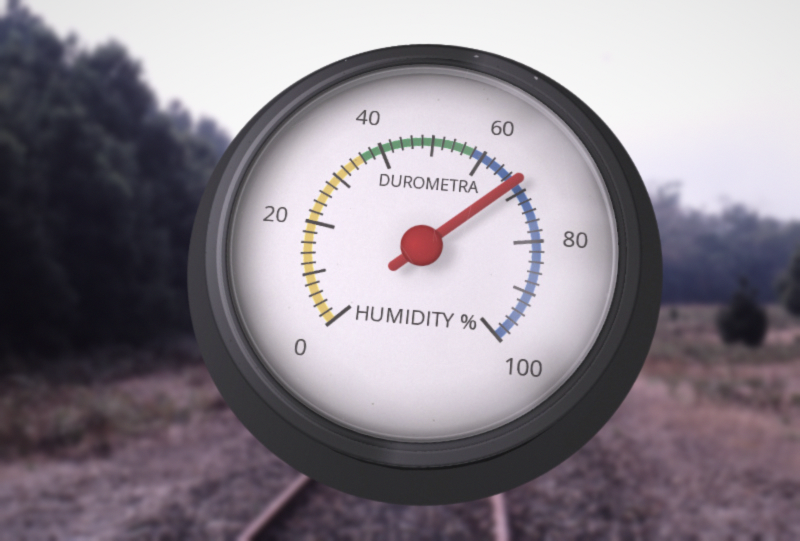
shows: 68 %
